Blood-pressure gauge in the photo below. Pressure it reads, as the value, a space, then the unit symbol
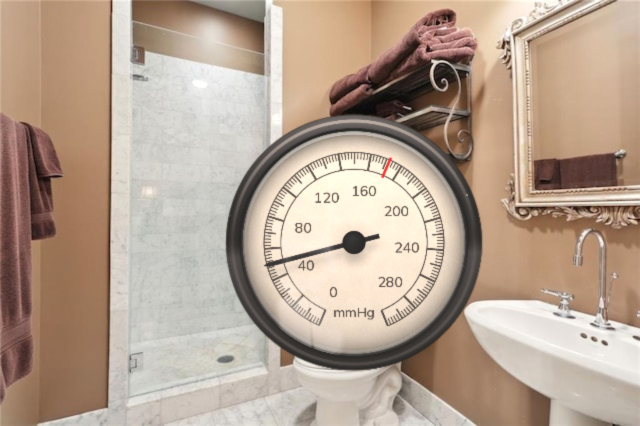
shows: 50 mmHg
